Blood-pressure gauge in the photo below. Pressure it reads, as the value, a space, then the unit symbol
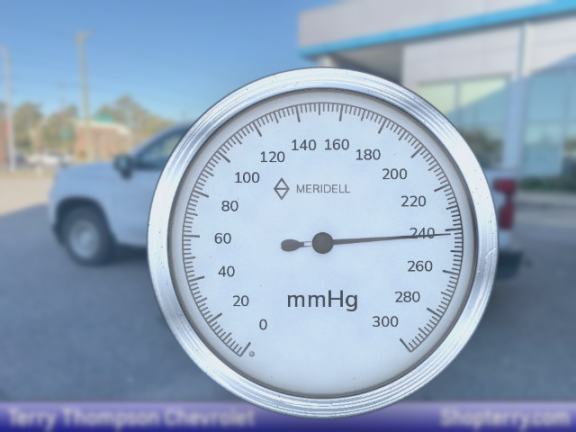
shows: 242 mmHg
